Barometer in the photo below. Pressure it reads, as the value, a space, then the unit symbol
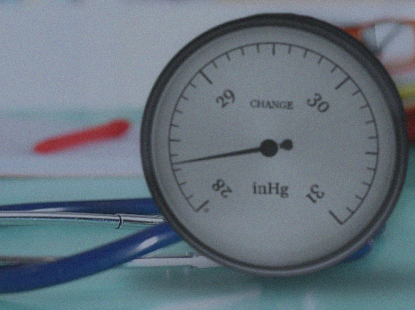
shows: 28.35 inHg
